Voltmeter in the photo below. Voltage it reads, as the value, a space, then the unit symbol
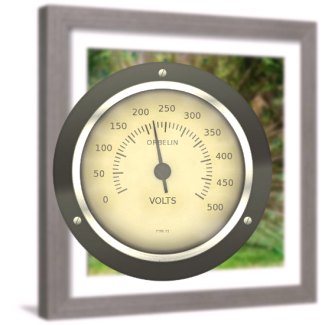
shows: 220 V
